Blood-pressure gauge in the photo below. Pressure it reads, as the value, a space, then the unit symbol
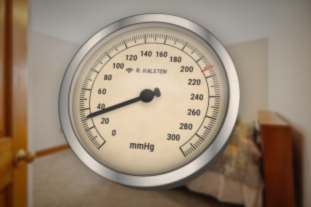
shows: 30 mmHg
